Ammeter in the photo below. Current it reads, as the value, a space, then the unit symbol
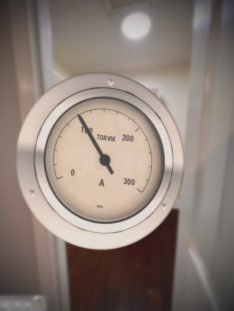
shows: 100 A
